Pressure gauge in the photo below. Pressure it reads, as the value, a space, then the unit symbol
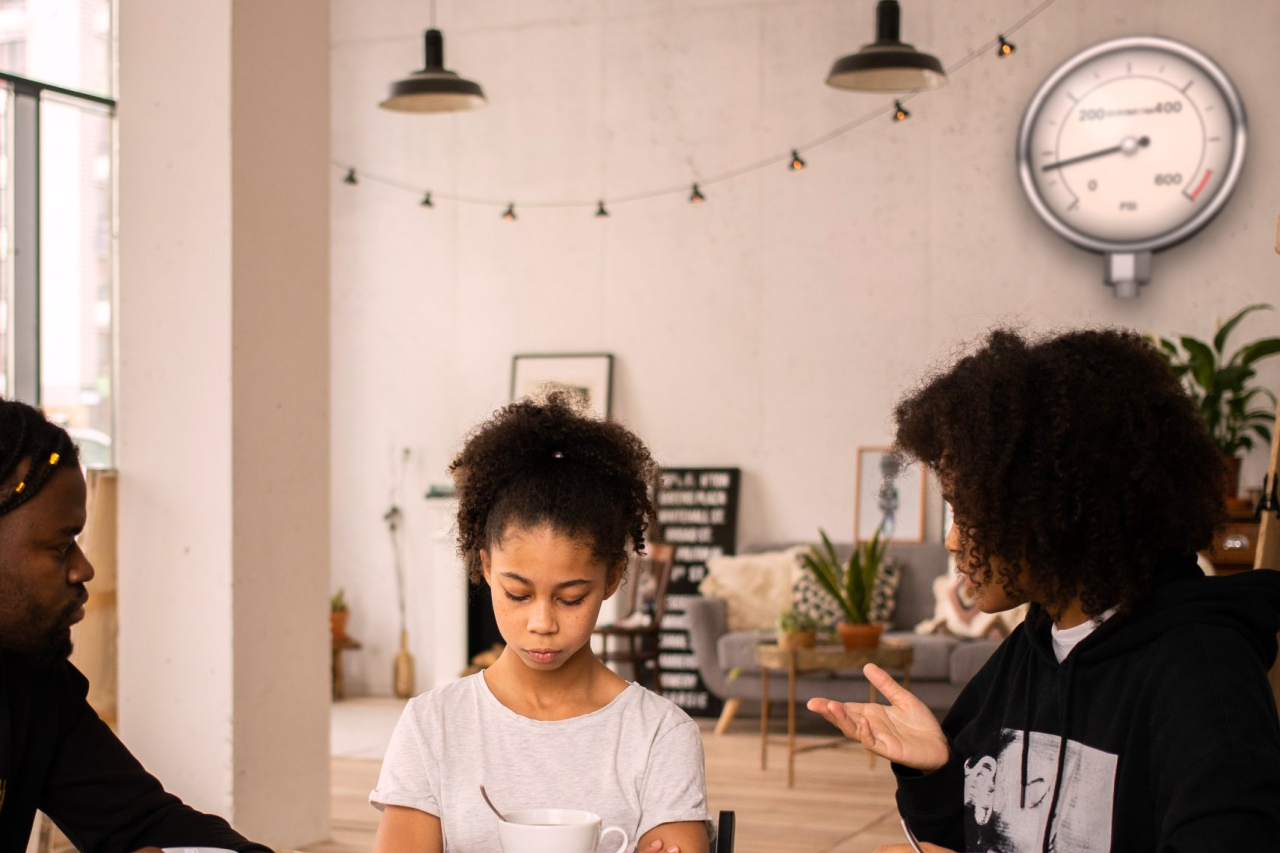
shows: 75 psi
